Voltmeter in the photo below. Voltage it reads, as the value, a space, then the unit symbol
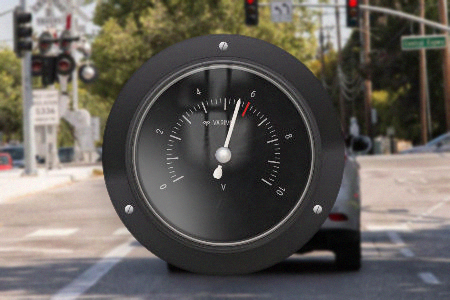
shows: 5.6 V
